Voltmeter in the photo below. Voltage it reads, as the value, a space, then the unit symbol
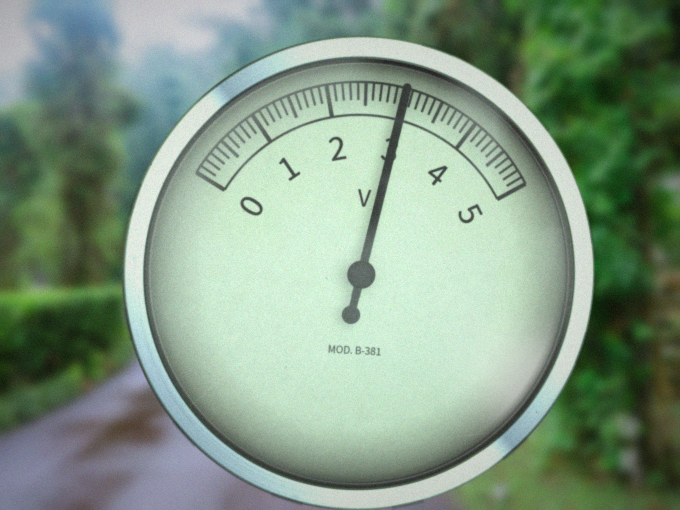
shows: 3 V
